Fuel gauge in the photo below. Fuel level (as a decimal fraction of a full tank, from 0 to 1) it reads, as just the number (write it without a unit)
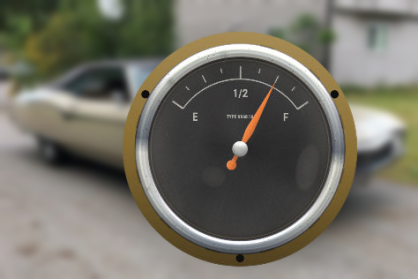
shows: 0.75
